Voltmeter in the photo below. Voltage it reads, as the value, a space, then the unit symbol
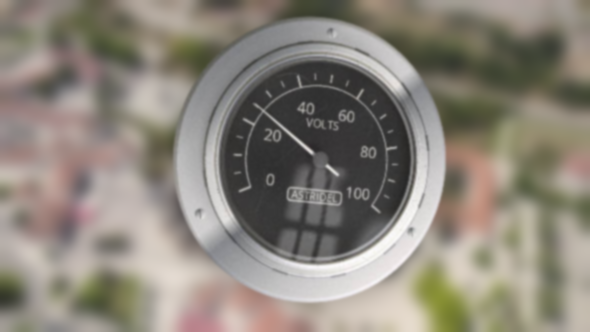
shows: 25 V
